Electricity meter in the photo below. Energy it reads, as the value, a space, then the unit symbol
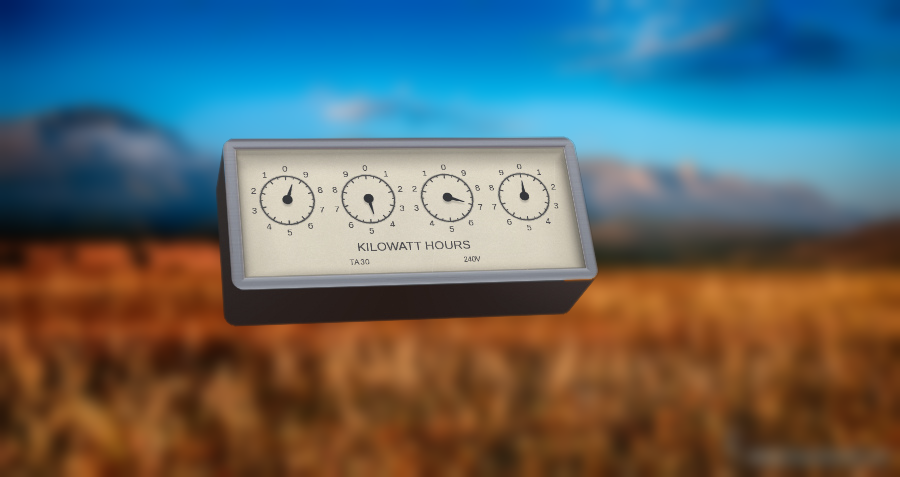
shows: 9470 kWh
